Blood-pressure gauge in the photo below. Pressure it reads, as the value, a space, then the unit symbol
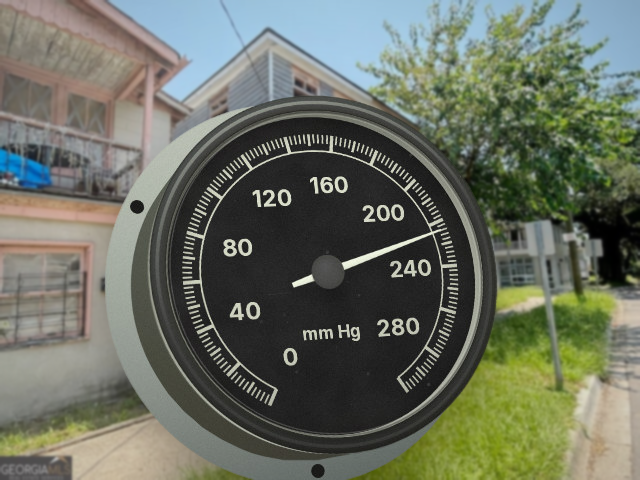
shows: 224 mmHg
